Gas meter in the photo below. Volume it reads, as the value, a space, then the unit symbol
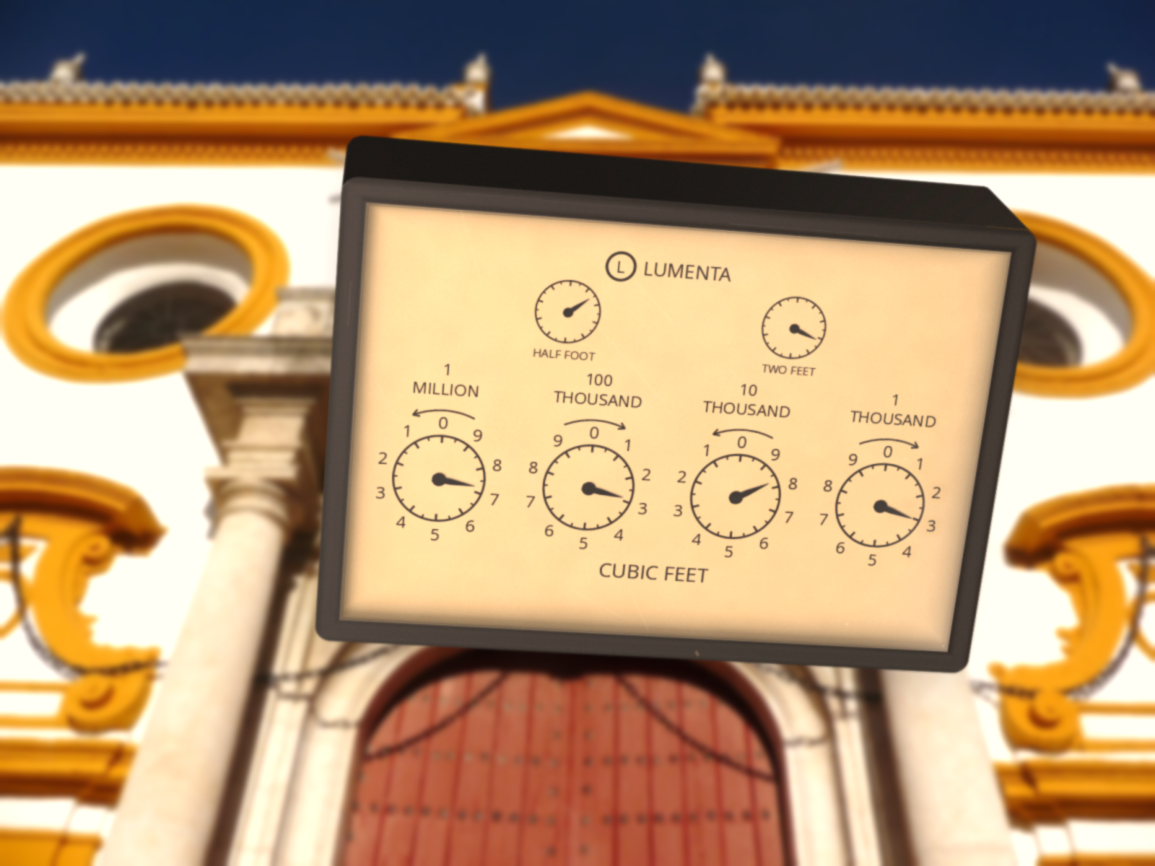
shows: 728300 ft³
